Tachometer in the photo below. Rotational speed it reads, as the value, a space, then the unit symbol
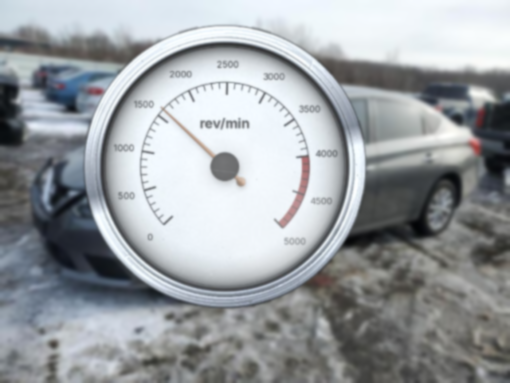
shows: 1600 rpm
